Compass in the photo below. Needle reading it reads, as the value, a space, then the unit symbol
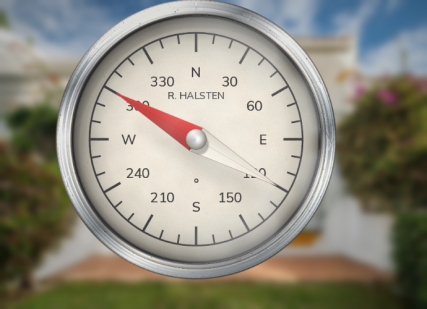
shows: 300 °
